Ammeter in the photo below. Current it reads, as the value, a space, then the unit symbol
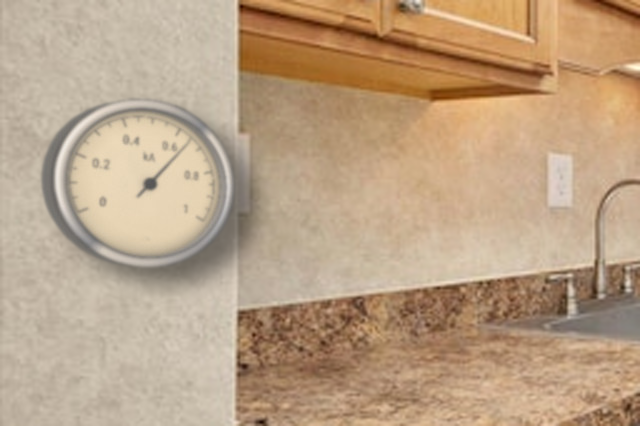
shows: 0.65 kA
